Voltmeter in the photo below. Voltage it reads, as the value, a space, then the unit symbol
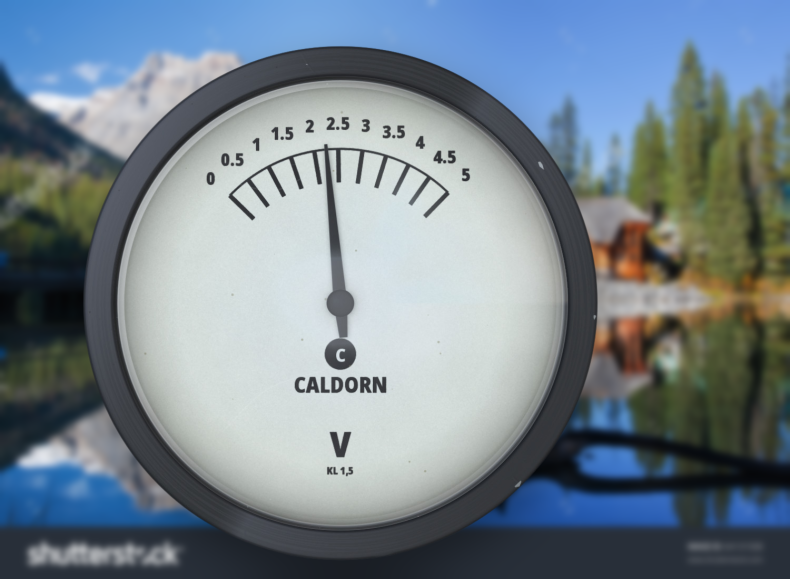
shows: 2.25 V
